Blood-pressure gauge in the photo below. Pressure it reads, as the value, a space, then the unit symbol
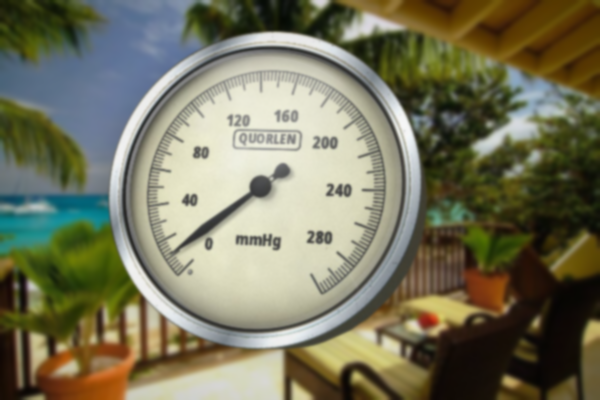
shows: 10 mmHg
